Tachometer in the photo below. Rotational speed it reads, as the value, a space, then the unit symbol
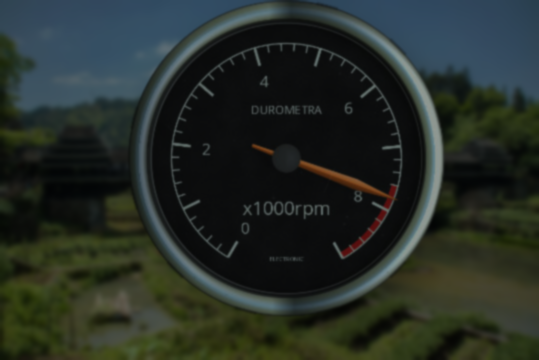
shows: 7800 rpm
